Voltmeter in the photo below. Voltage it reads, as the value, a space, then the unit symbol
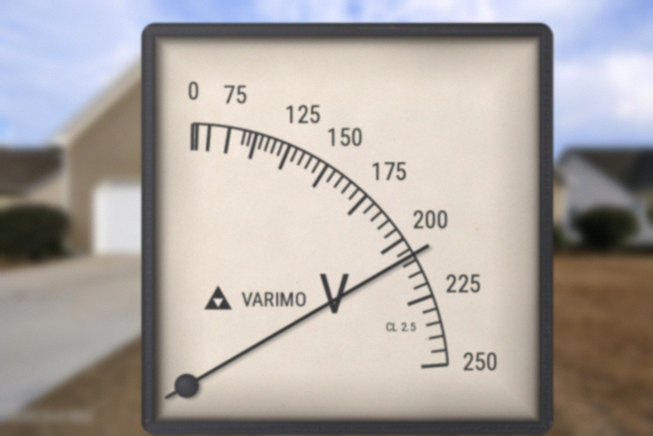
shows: 207.5 V
